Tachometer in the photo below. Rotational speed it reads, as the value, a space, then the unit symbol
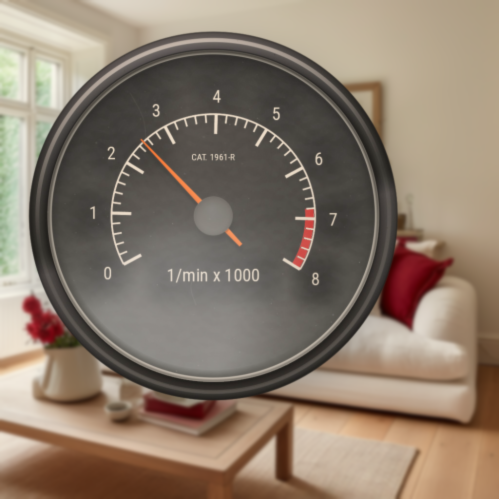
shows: 2500 rpm
